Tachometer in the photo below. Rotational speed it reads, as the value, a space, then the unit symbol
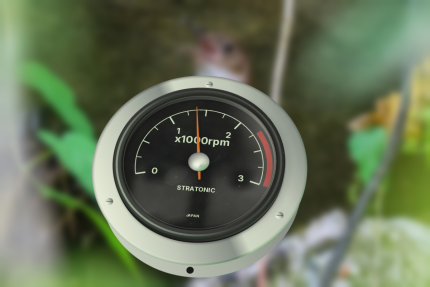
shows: 1375 rpm
